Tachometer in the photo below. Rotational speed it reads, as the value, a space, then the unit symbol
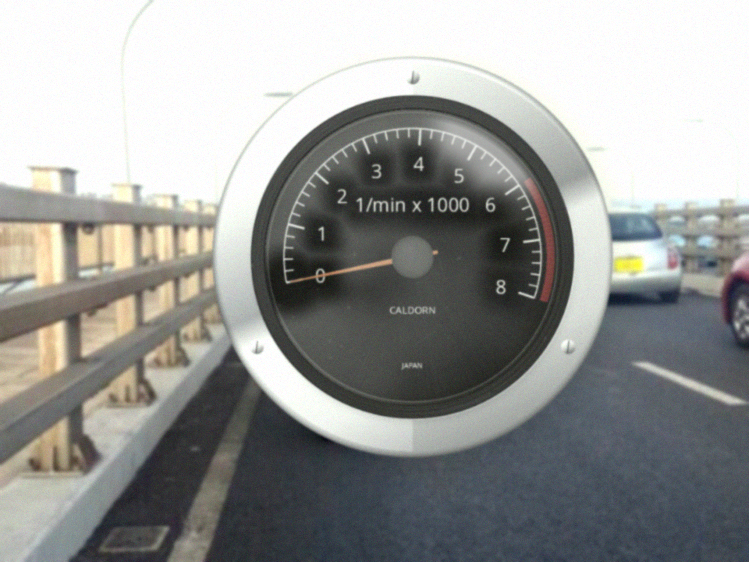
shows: 0 rpm
